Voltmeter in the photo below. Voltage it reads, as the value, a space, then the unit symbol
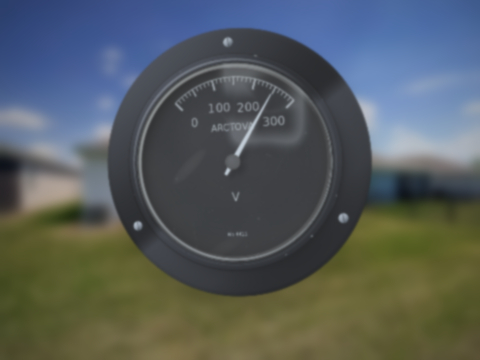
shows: 250 V
